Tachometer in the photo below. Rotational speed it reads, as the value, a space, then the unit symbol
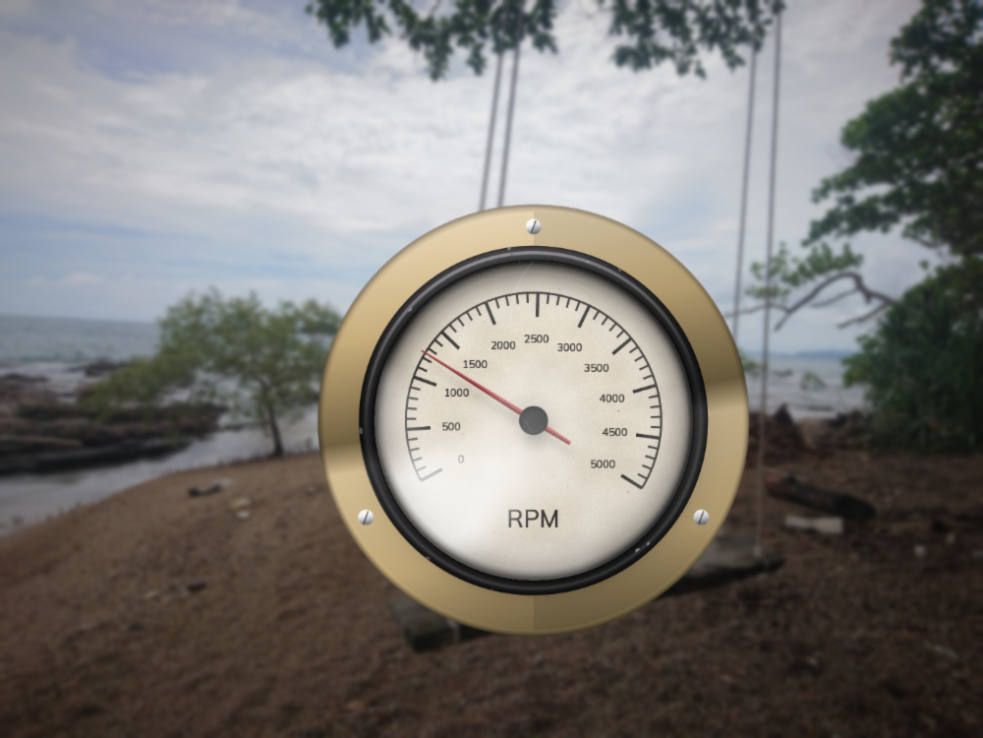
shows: 1250 rpm
